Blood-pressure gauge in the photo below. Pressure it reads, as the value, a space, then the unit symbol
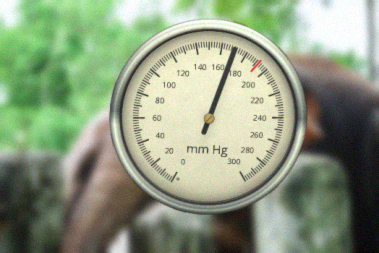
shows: 170 mmHg
